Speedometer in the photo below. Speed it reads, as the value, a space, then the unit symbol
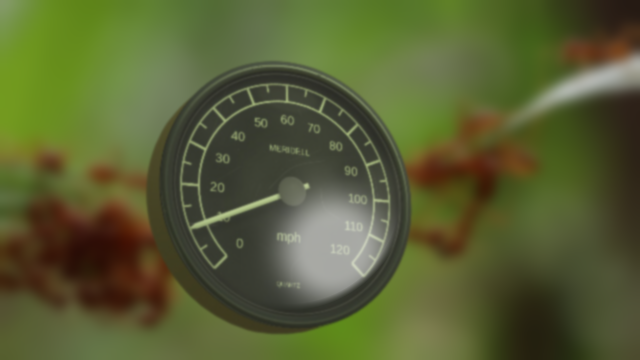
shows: 10 mph
